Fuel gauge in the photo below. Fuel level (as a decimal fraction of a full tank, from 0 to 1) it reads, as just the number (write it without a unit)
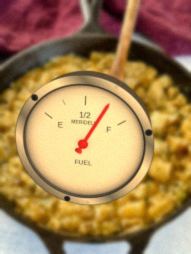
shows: 0.75
